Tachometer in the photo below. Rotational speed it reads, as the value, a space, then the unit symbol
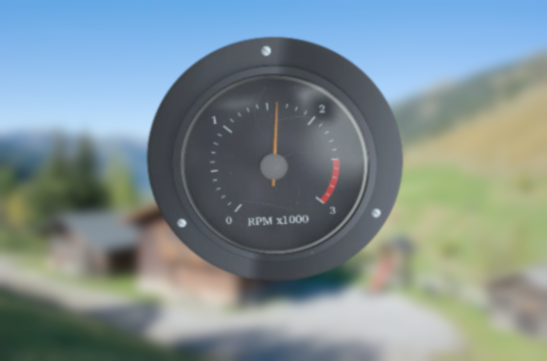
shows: 1600 rpm
